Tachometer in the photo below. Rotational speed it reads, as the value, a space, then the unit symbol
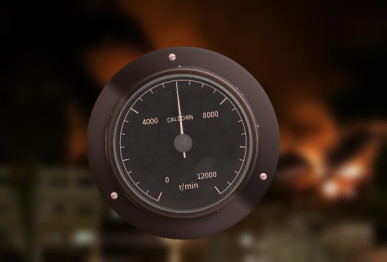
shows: 6000 rpm
